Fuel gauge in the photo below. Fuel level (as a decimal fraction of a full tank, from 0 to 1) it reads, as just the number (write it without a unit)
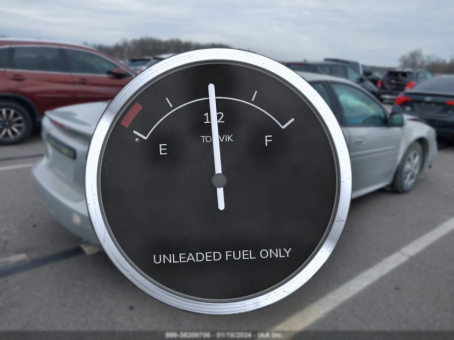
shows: 0.5
